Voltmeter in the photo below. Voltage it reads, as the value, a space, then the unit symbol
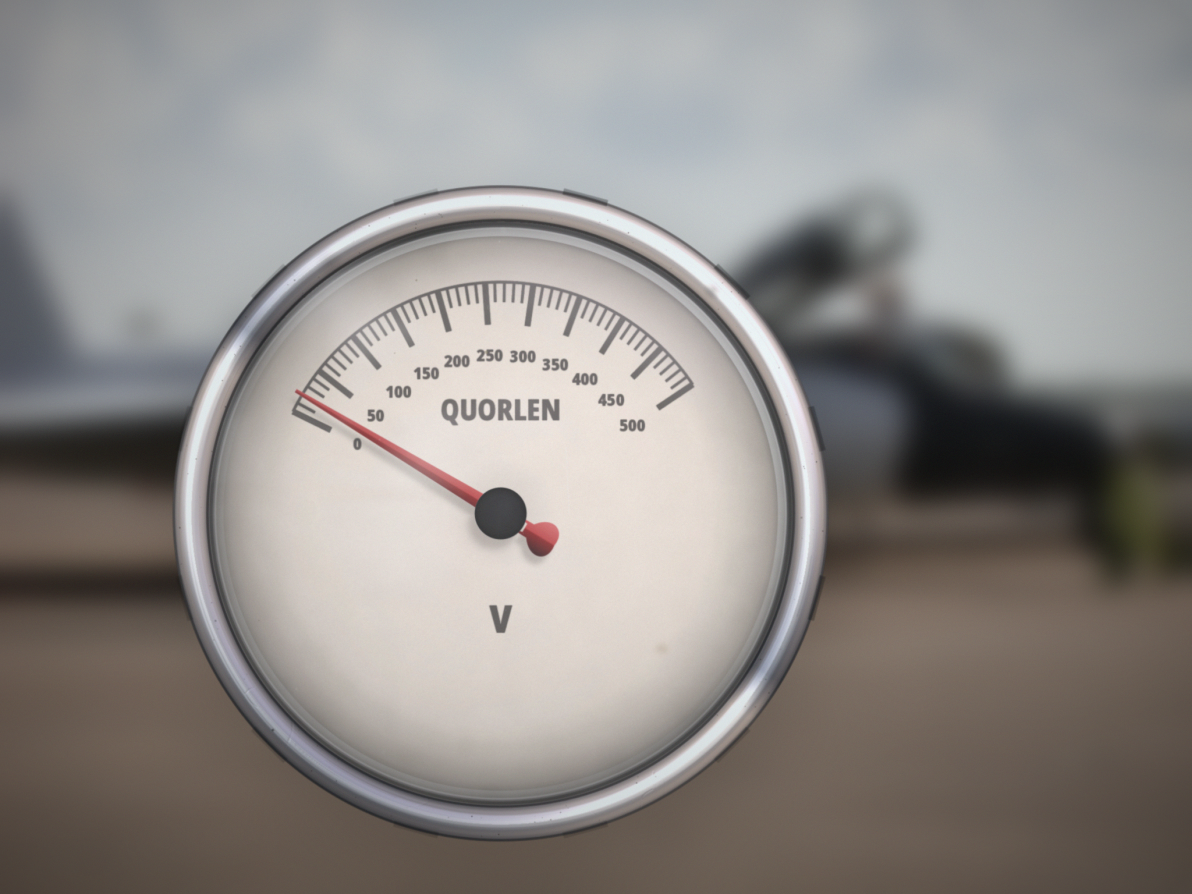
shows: 20 V
